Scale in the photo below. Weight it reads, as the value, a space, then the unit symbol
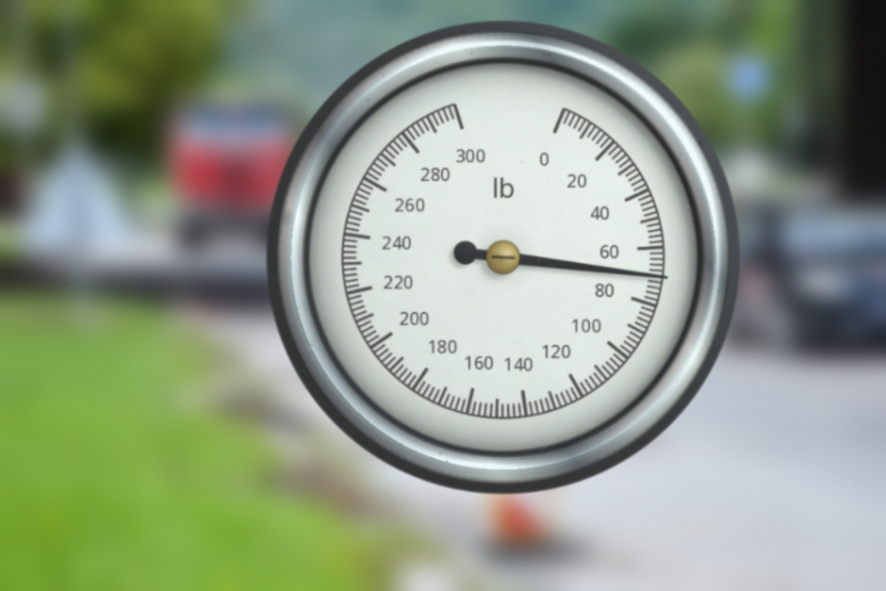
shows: 70 lb
